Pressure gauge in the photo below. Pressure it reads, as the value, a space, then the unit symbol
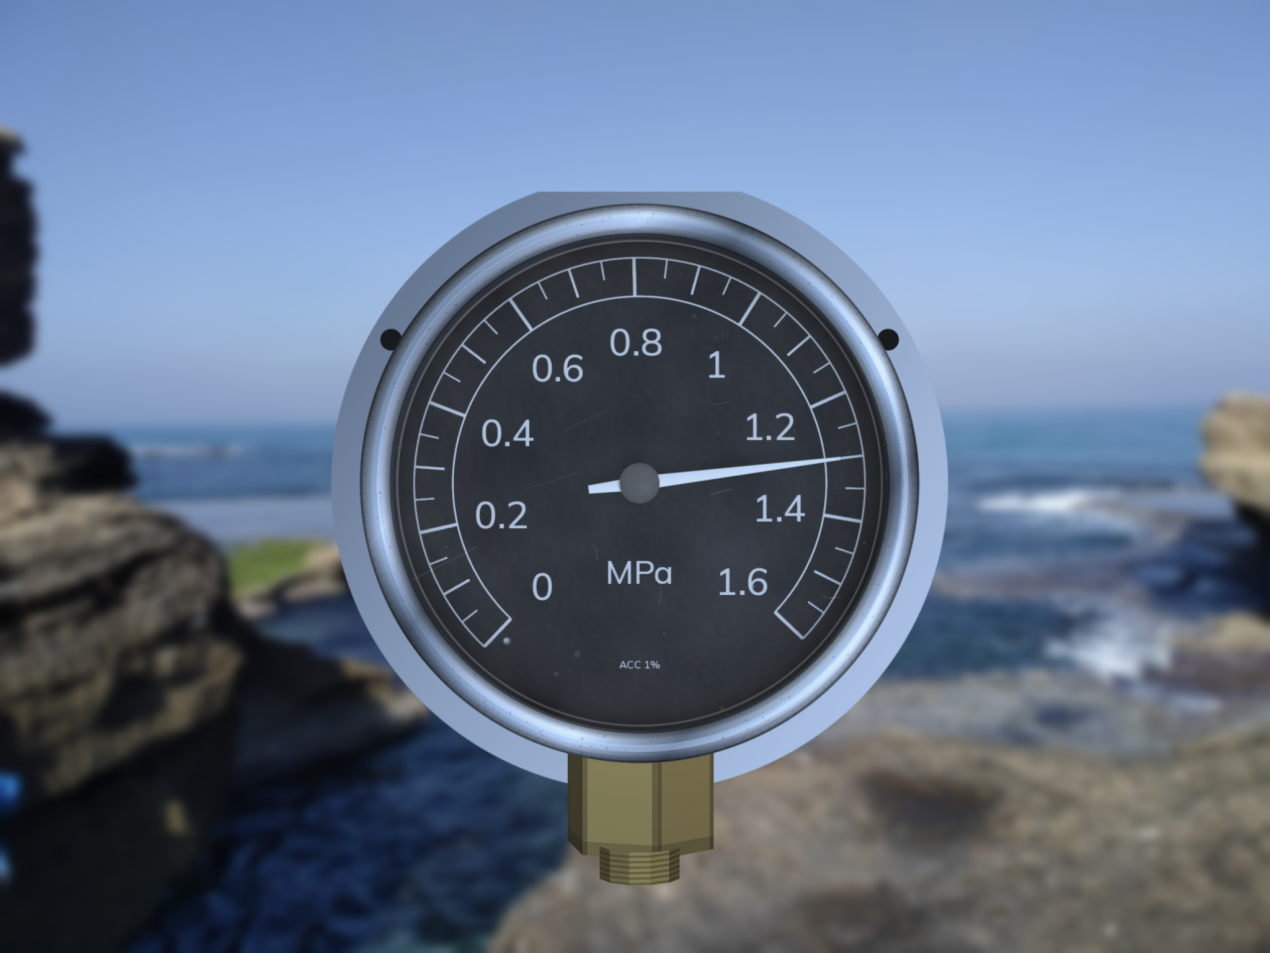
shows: 1.3 MPa
